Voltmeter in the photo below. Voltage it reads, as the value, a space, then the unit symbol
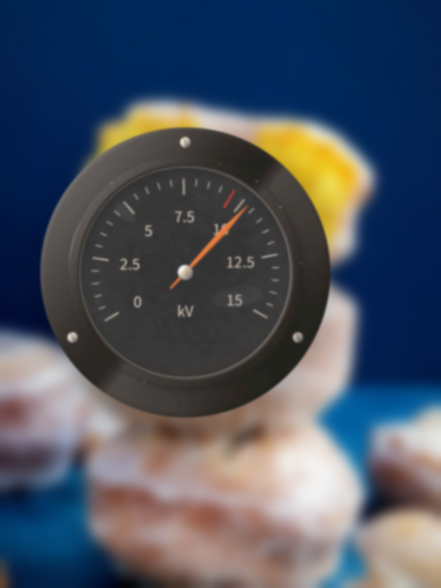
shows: 10.25 kV
